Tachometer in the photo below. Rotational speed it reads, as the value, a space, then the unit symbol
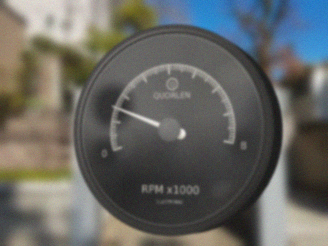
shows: 1500 rpm
